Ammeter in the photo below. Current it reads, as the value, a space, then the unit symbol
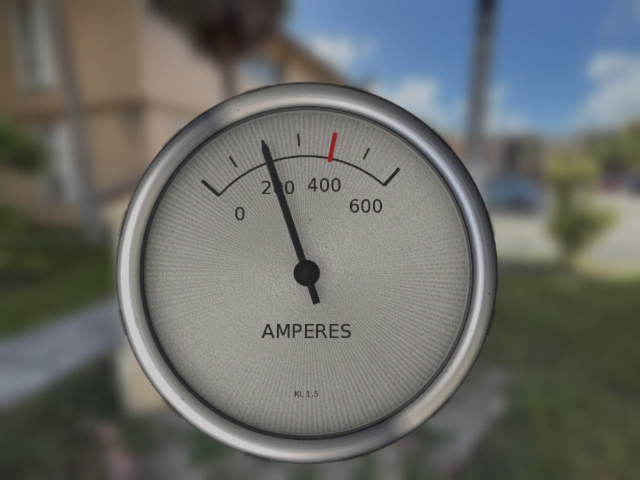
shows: 200 A
